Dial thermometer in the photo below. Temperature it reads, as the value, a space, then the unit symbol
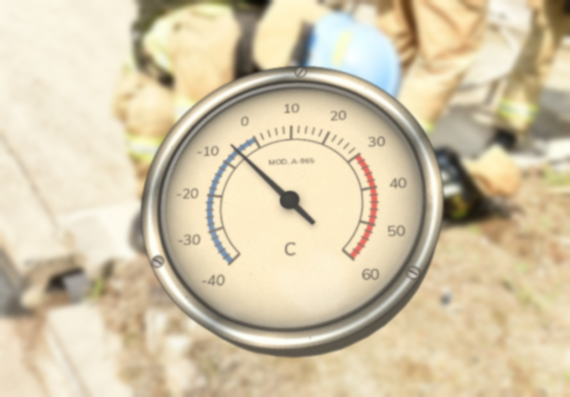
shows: -6 °C
